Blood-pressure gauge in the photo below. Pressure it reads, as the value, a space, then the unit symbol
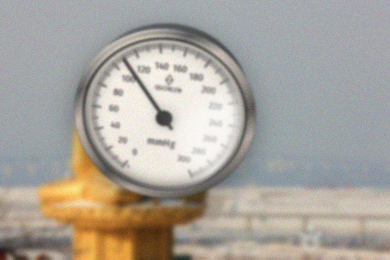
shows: 110 mmHg
